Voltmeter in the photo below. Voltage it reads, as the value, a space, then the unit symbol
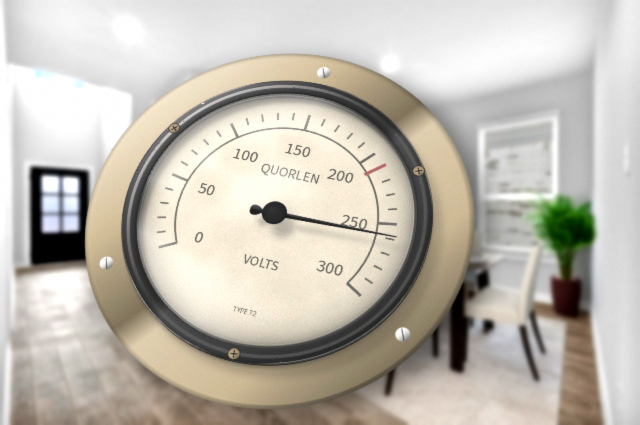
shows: 260 V
